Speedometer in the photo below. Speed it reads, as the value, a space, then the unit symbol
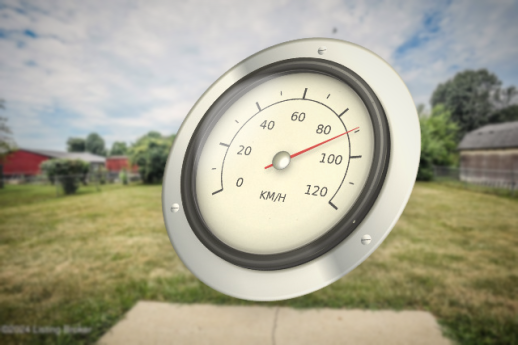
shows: 90 km/h
